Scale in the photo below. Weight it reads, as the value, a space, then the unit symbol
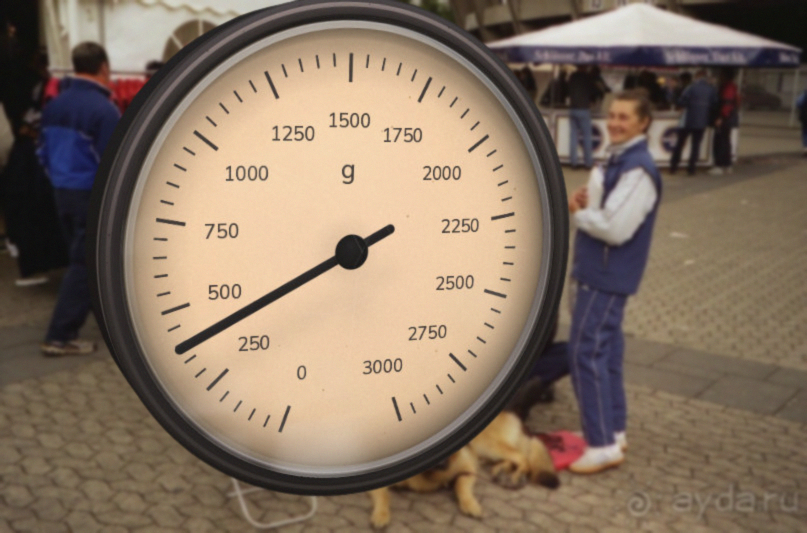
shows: 400 g
